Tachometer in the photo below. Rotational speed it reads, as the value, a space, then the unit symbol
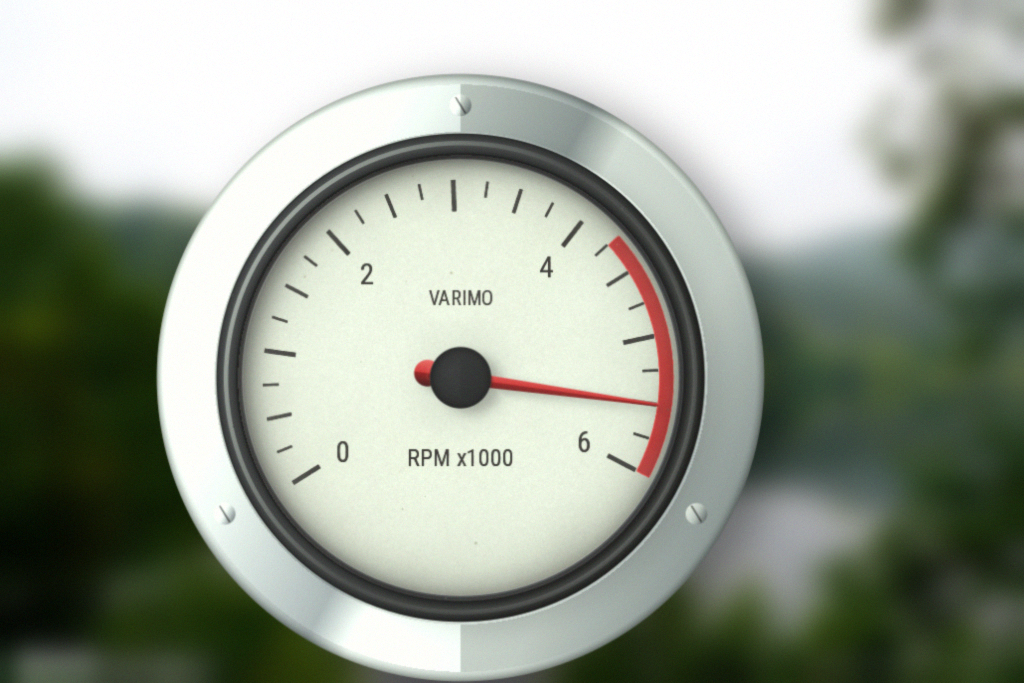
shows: 5500 rpm
